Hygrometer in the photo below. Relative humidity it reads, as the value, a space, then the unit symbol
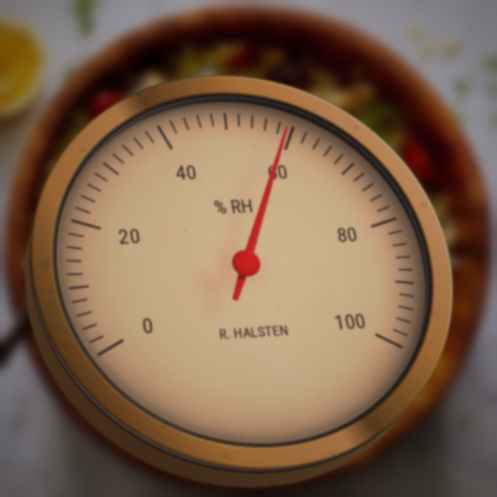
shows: 59 %
